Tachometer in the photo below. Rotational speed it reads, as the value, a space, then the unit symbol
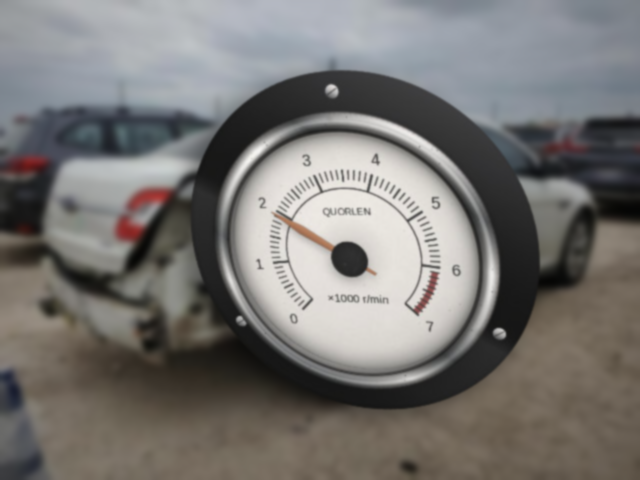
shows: 2000 rpm
